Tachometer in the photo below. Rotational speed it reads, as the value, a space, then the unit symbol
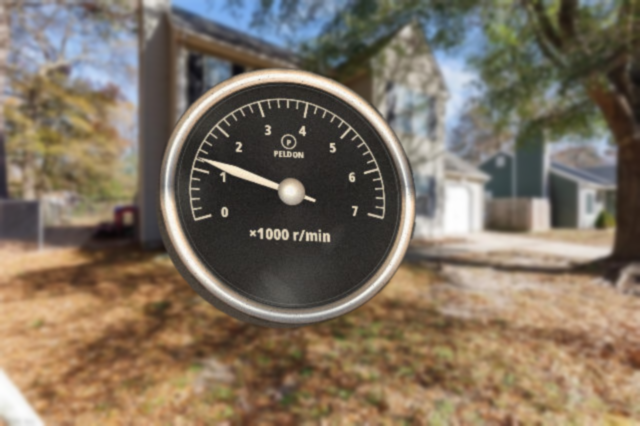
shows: 1200 rpm
